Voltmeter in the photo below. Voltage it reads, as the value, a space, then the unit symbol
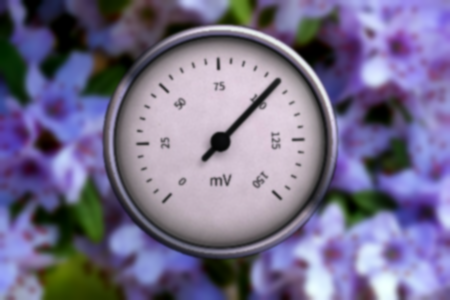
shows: 100 mV
